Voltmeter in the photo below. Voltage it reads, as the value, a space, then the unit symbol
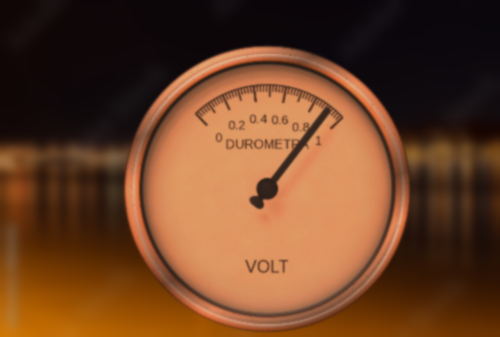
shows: 0.9 V
